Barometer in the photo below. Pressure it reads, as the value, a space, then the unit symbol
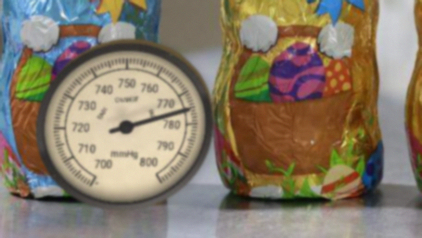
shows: 775 mmHg
